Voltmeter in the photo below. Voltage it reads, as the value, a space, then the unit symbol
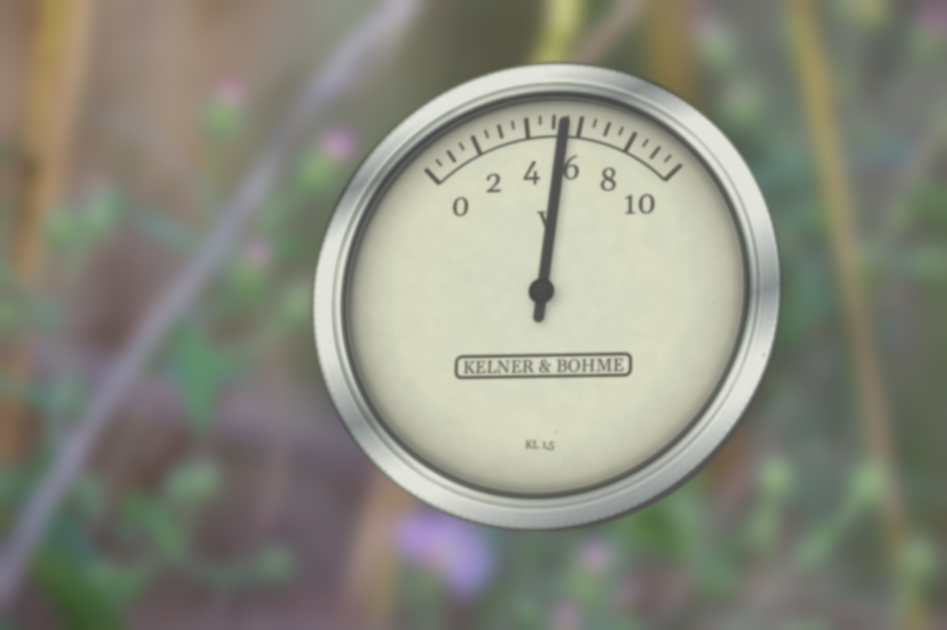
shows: 5.5 V
